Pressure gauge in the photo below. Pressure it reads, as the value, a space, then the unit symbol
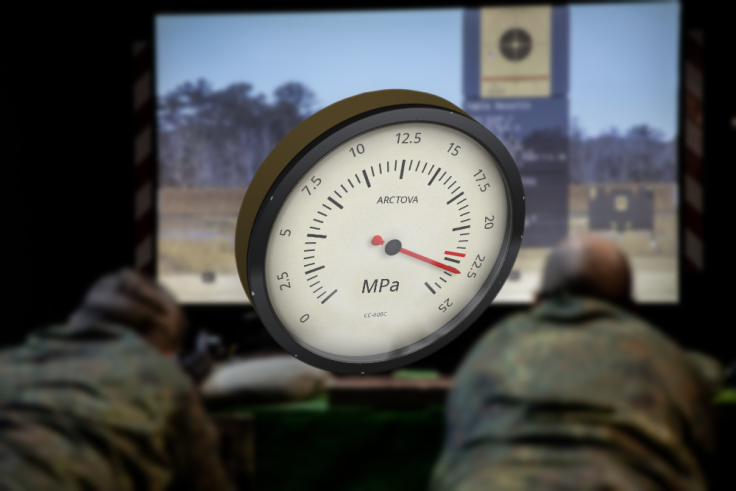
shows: 23 MPa
